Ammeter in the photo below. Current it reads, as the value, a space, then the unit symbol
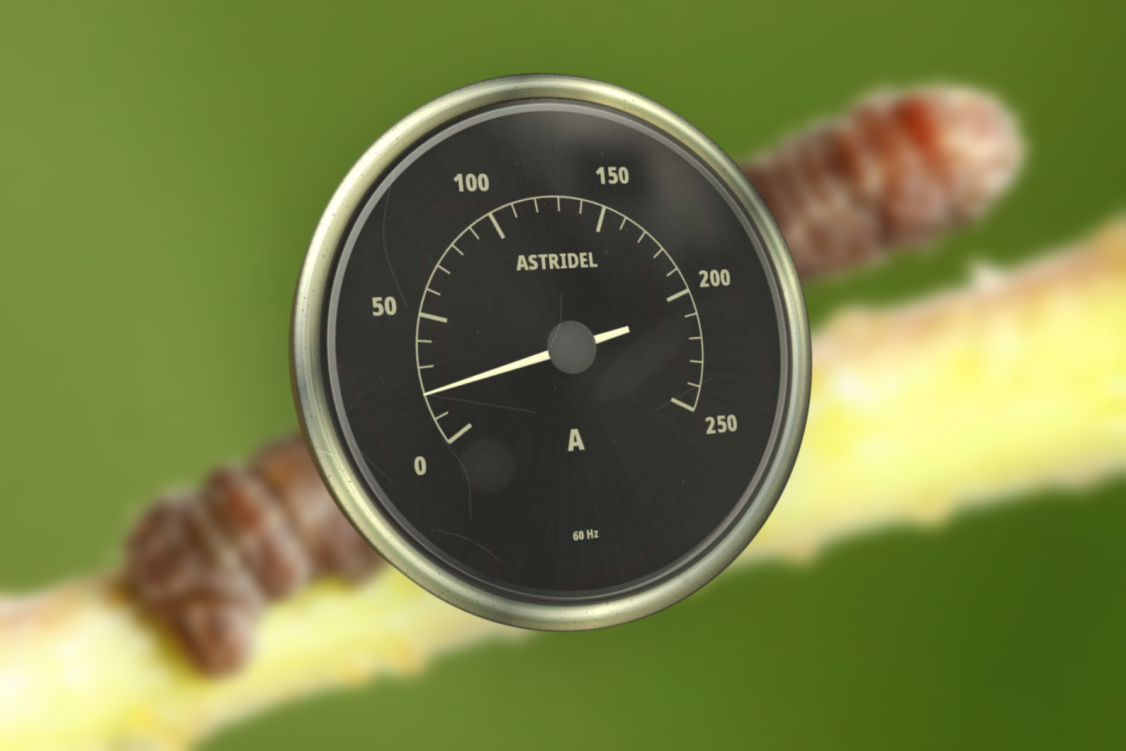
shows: 20 A
